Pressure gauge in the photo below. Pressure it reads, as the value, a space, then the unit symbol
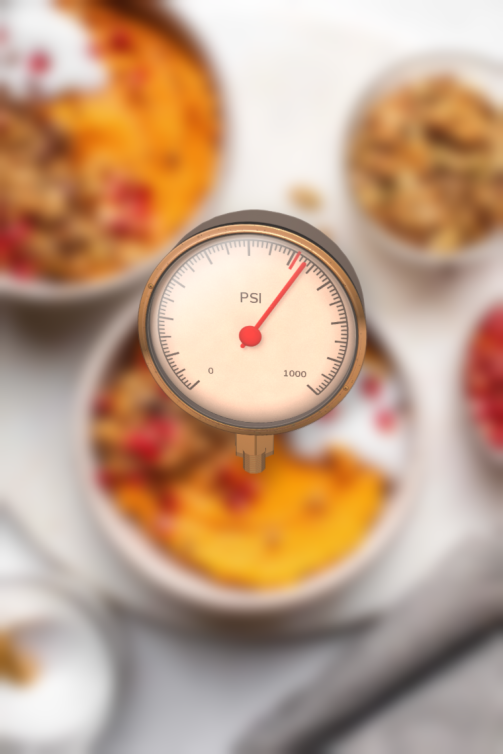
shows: 630 psi
